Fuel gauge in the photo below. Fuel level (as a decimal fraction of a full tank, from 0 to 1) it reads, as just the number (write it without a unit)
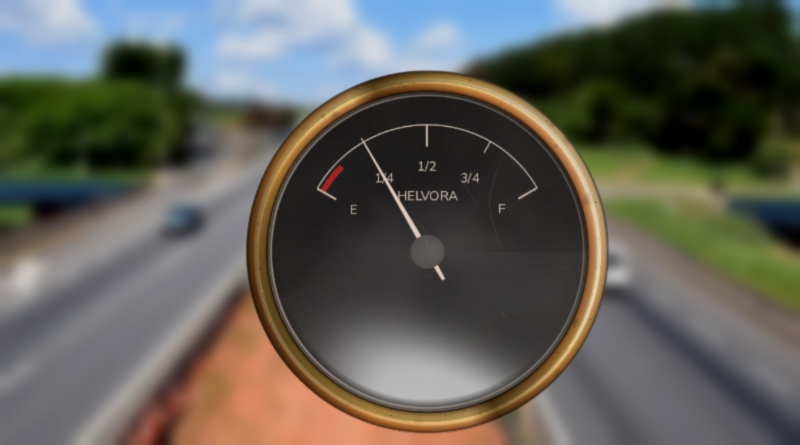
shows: 0.25
